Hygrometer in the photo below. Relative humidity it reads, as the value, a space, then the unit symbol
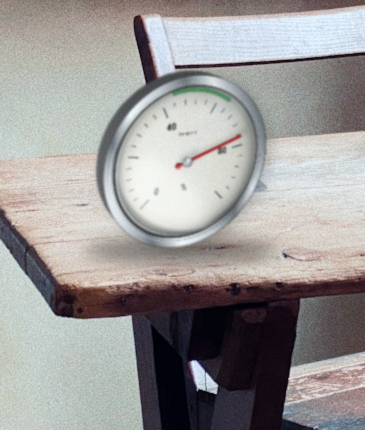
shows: 76 %
